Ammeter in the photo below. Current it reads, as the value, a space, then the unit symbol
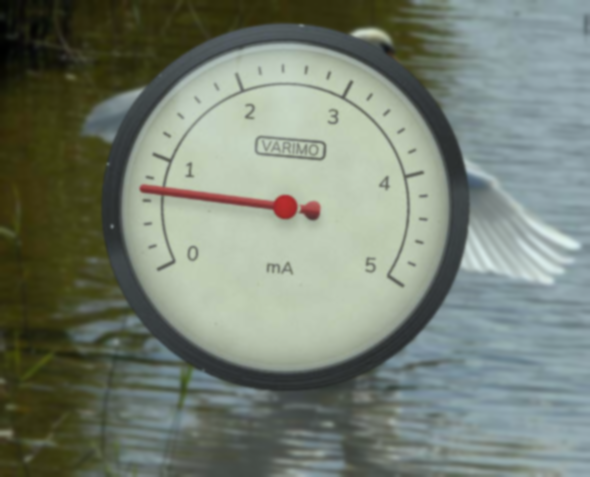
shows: 0.7 mA
